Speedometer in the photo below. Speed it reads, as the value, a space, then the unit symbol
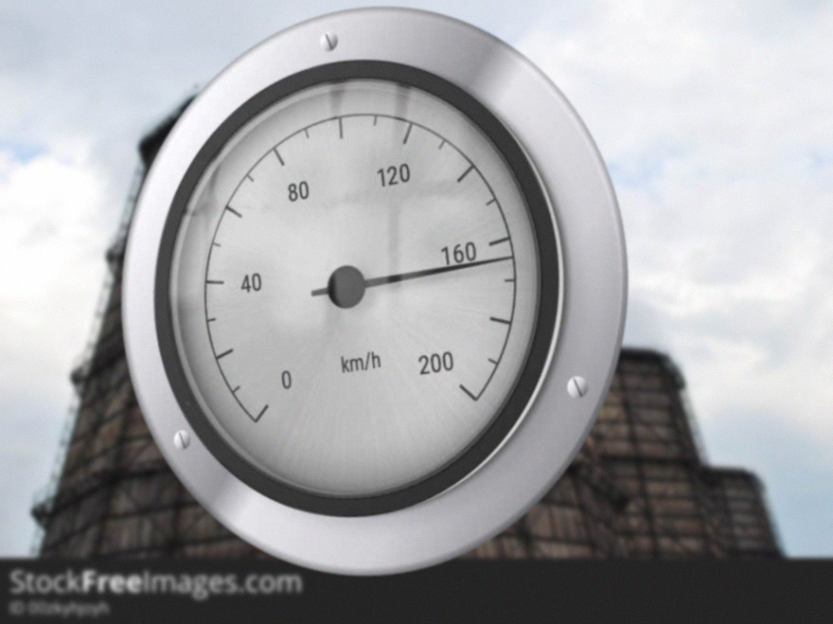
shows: 165 km/h
